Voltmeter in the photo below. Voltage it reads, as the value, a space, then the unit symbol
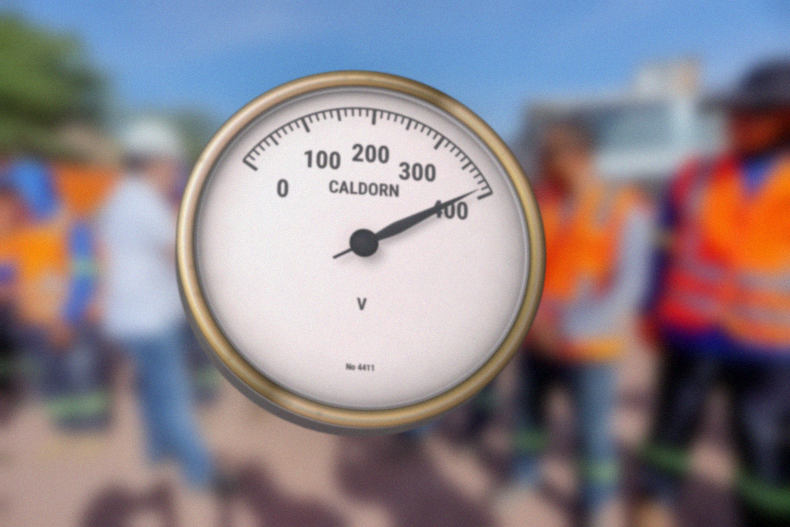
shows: 390 V
